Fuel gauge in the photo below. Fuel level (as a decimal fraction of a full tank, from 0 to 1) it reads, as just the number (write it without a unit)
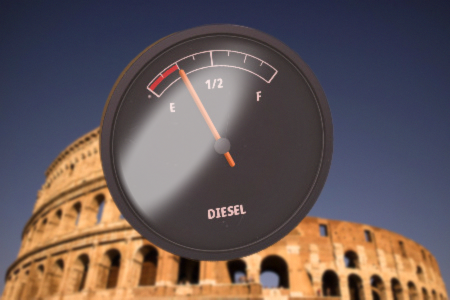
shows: 0.25
